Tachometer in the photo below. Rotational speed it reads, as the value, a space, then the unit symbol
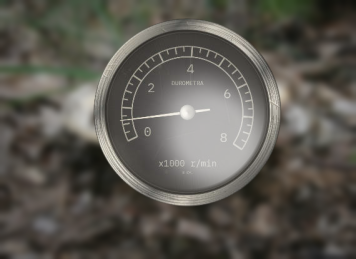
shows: 625 rpm
